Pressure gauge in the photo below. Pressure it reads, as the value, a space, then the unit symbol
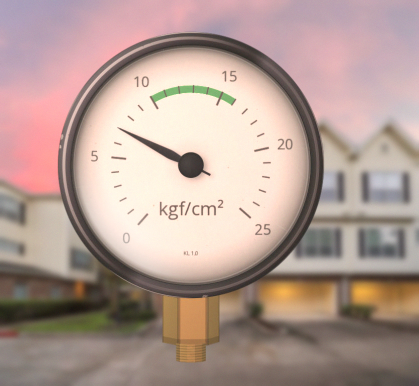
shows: 7 kg/cm²
